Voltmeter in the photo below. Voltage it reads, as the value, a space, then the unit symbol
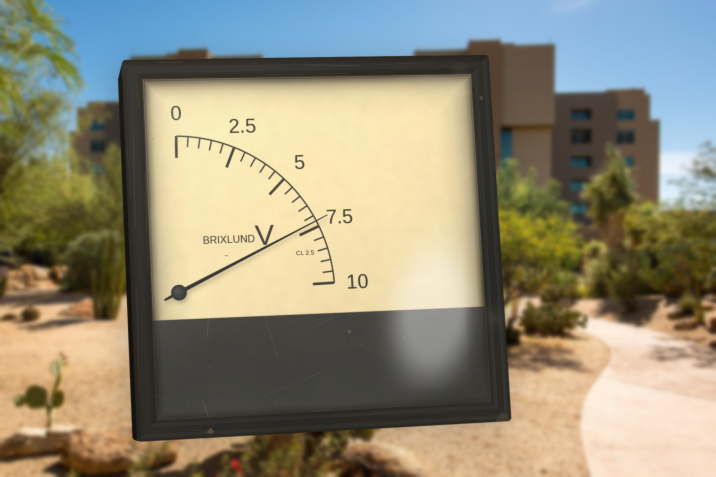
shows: 7.25 V
